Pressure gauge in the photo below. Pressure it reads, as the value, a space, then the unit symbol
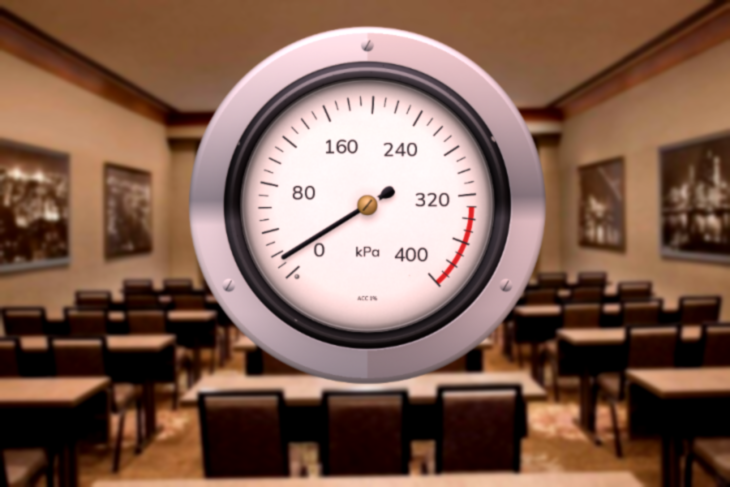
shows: 15 kPa
